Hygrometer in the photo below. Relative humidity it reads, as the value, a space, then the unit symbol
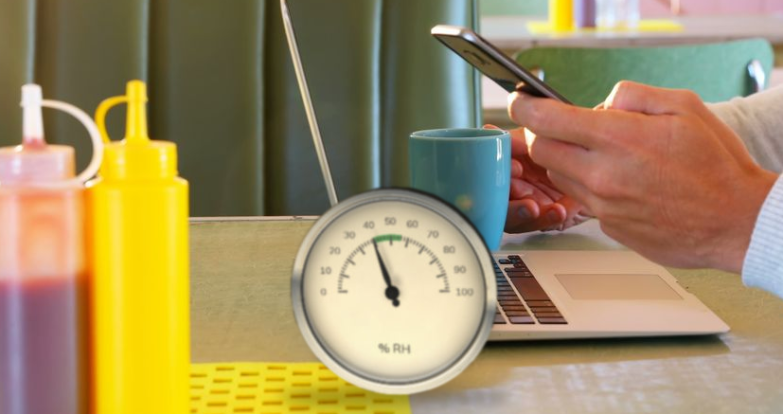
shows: 40 %
